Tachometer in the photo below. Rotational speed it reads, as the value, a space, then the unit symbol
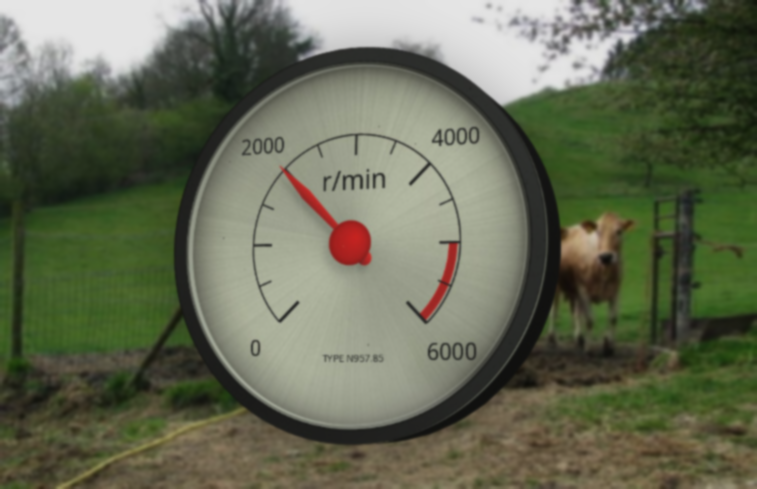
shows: 2000 rpm
